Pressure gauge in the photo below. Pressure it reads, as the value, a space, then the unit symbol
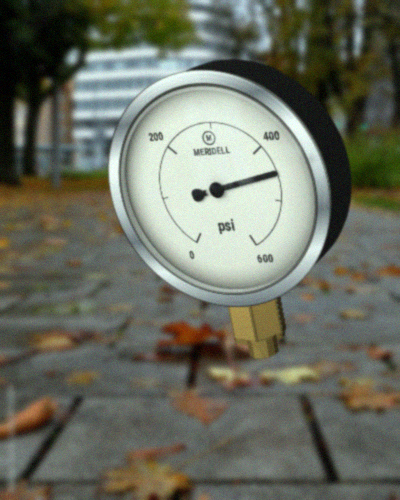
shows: 450 psi
